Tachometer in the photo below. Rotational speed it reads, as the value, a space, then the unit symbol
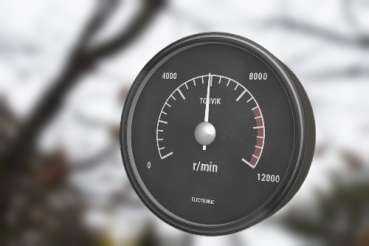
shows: 6000 rpm
